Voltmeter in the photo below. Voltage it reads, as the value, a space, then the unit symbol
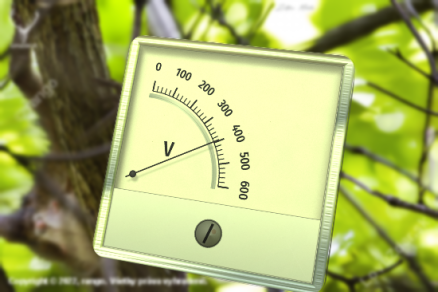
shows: 400 V
